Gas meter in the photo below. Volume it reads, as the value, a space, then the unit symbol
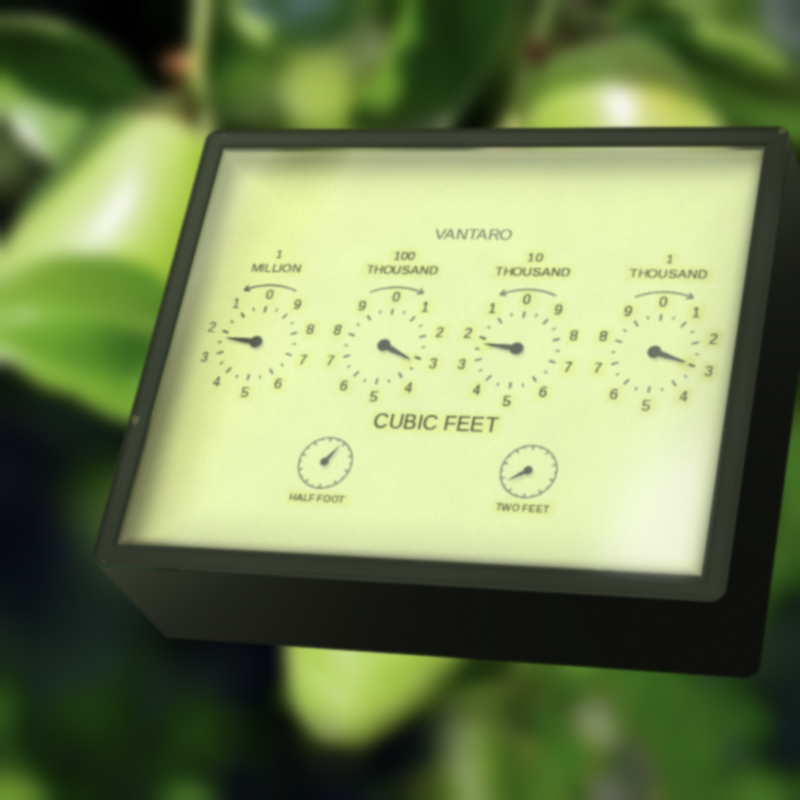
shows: 232300 ft³
